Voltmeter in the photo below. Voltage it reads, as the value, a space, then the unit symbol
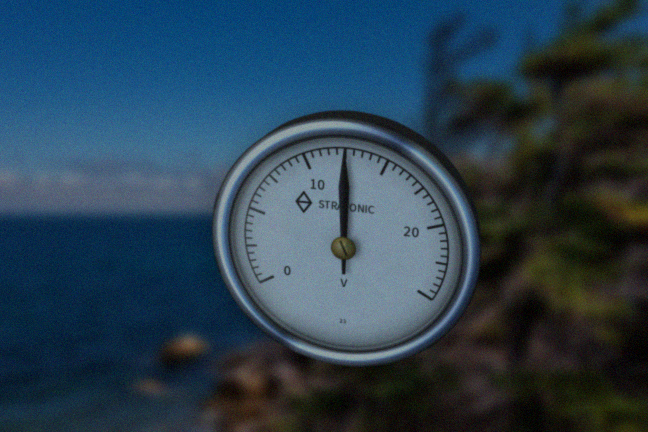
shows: 12.5 V
